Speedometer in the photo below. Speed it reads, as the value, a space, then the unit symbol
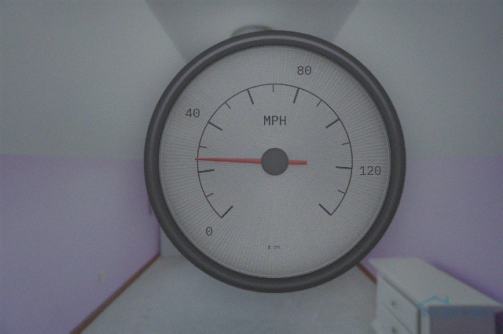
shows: 25 mph
